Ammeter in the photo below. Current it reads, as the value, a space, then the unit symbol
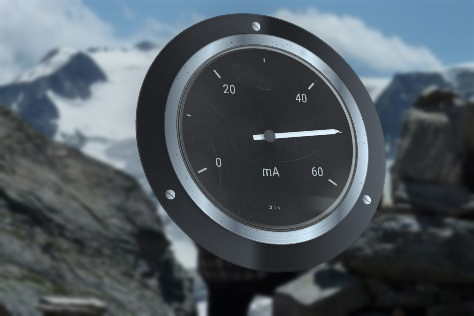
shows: 50 mA
